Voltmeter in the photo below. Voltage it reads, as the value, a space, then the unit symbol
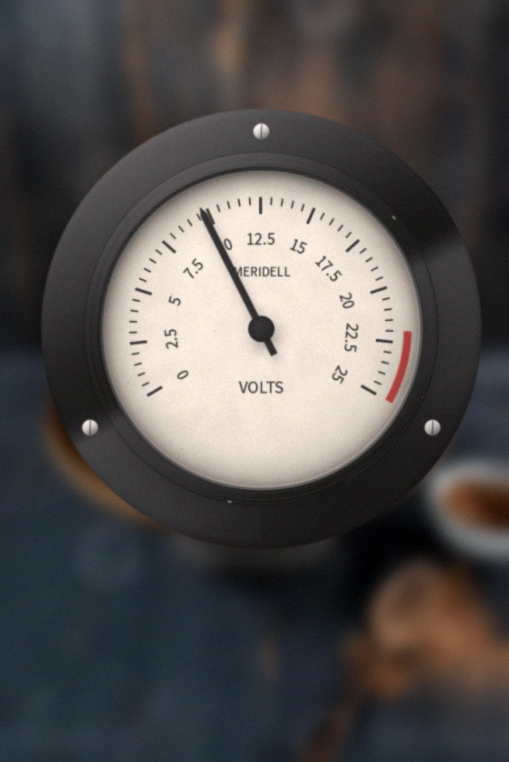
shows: 9.75 V
